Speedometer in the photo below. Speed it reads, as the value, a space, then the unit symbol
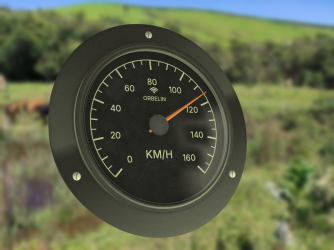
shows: 115 km/h
